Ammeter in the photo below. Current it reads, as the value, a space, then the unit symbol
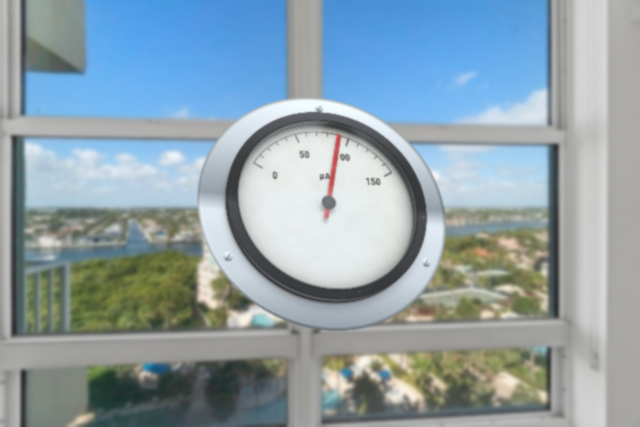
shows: 90 µA
